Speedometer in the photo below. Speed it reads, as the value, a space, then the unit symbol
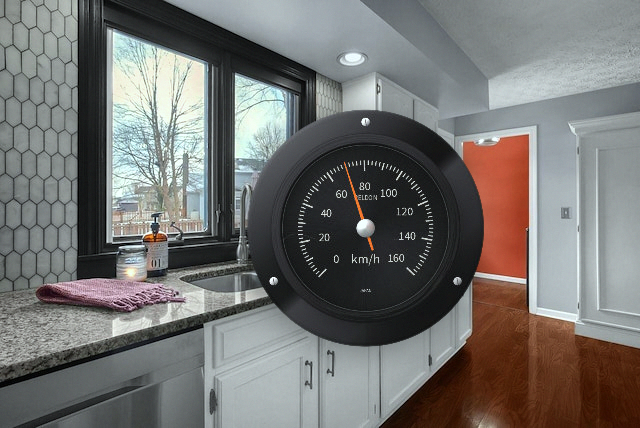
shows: 70 km/h
